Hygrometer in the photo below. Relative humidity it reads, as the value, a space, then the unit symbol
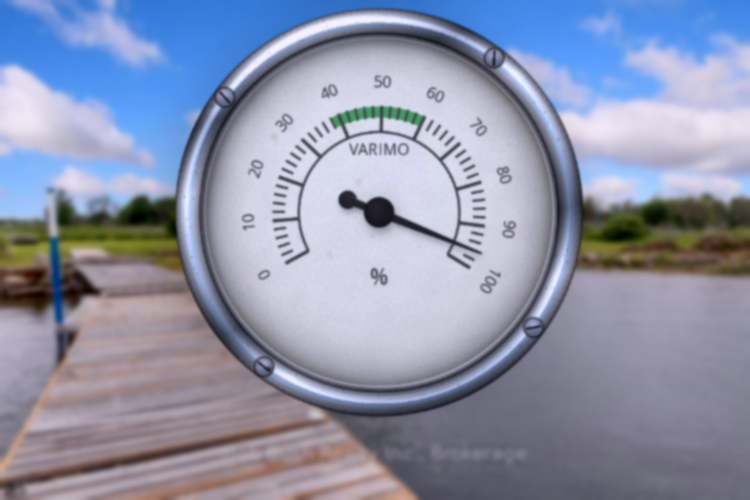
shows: 96 %
